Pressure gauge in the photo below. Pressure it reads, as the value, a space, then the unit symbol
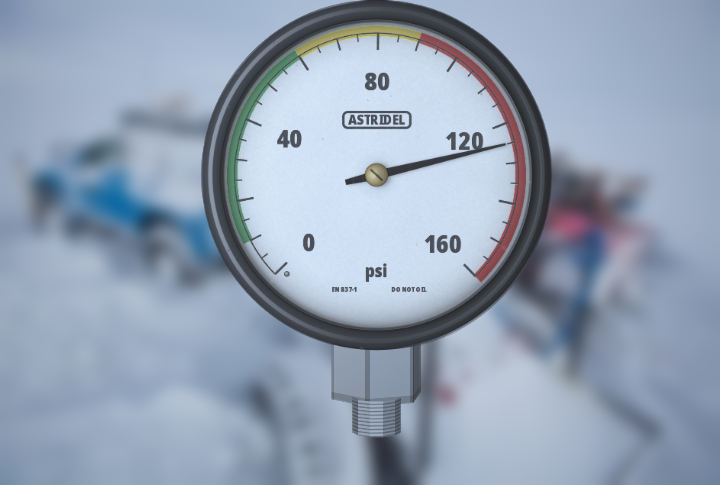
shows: 125 psi
